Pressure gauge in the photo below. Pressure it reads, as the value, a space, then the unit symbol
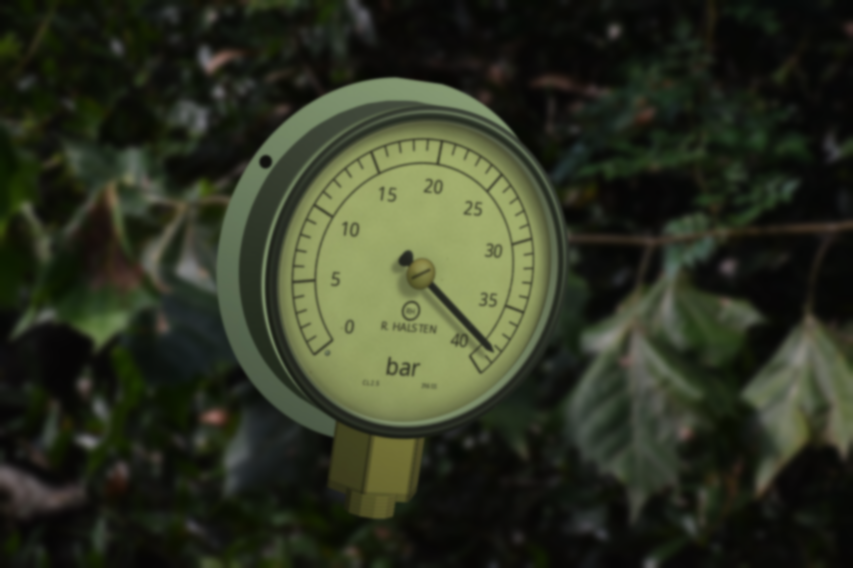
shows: 38.5 bar
